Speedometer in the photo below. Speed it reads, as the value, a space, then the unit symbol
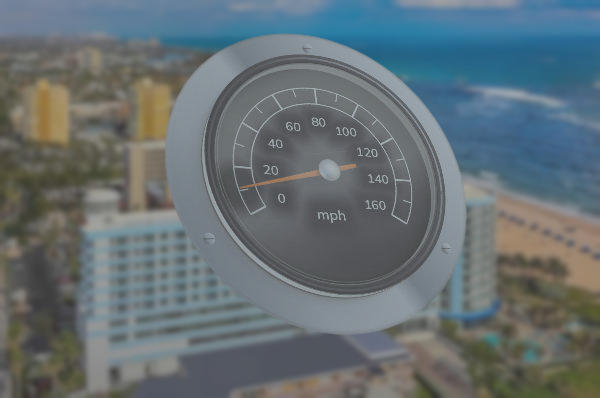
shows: 10 mph
